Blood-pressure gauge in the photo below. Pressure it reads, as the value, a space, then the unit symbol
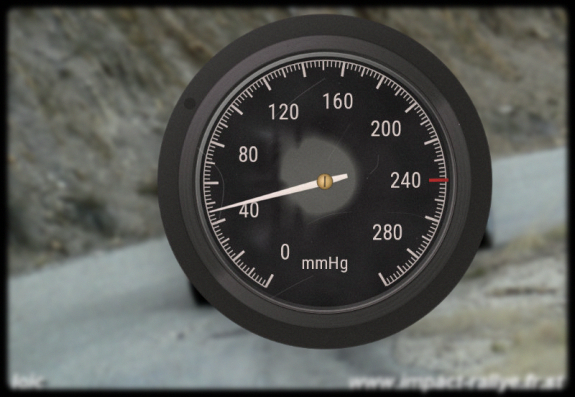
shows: 46 mmHg
